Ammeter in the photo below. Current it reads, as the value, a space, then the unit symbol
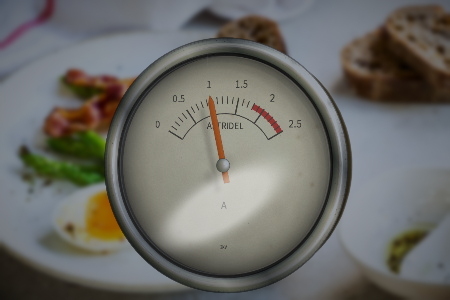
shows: 1 A
